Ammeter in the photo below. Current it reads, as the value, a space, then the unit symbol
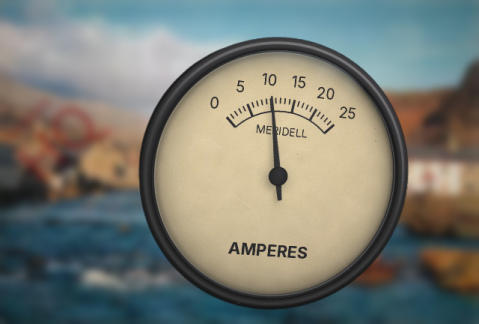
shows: 10 A
